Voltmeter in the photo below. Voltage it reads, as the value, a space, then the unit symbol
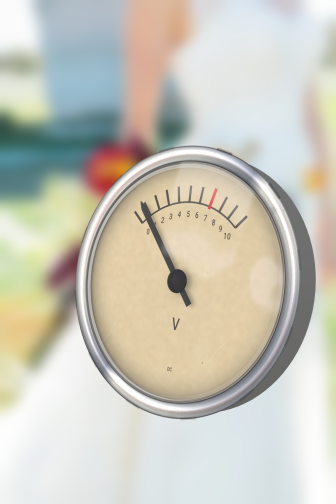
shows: 1 V
